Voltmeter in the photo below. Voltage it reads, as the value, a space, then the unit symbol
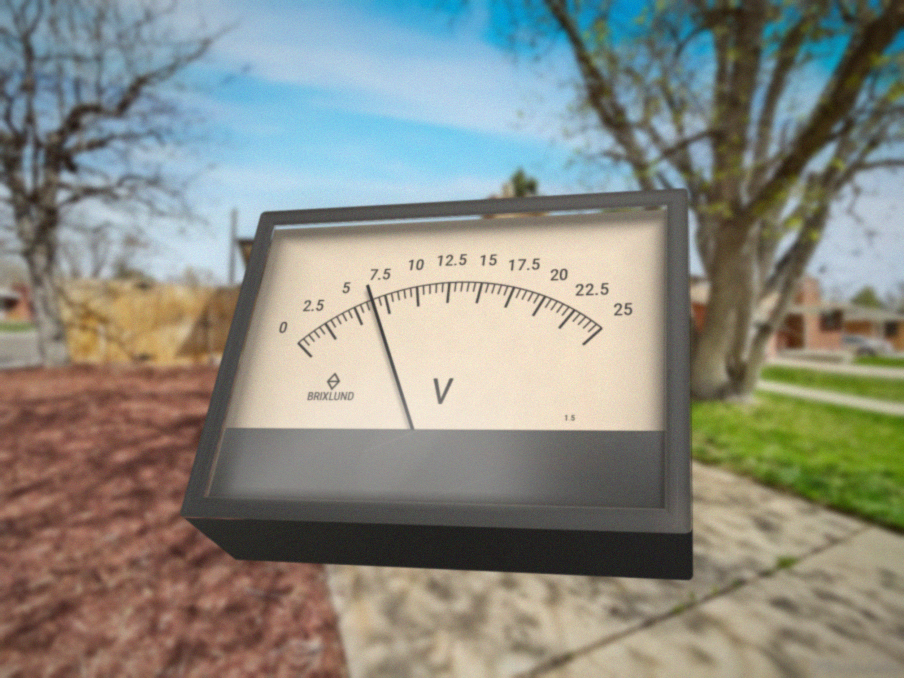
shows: 6.5 V
